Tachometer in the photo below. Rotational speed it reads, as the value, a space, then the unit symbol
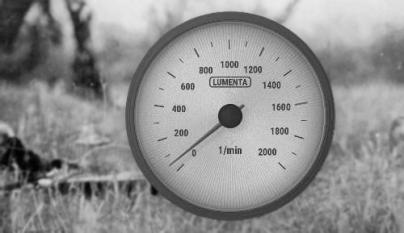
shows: 50 rpm
